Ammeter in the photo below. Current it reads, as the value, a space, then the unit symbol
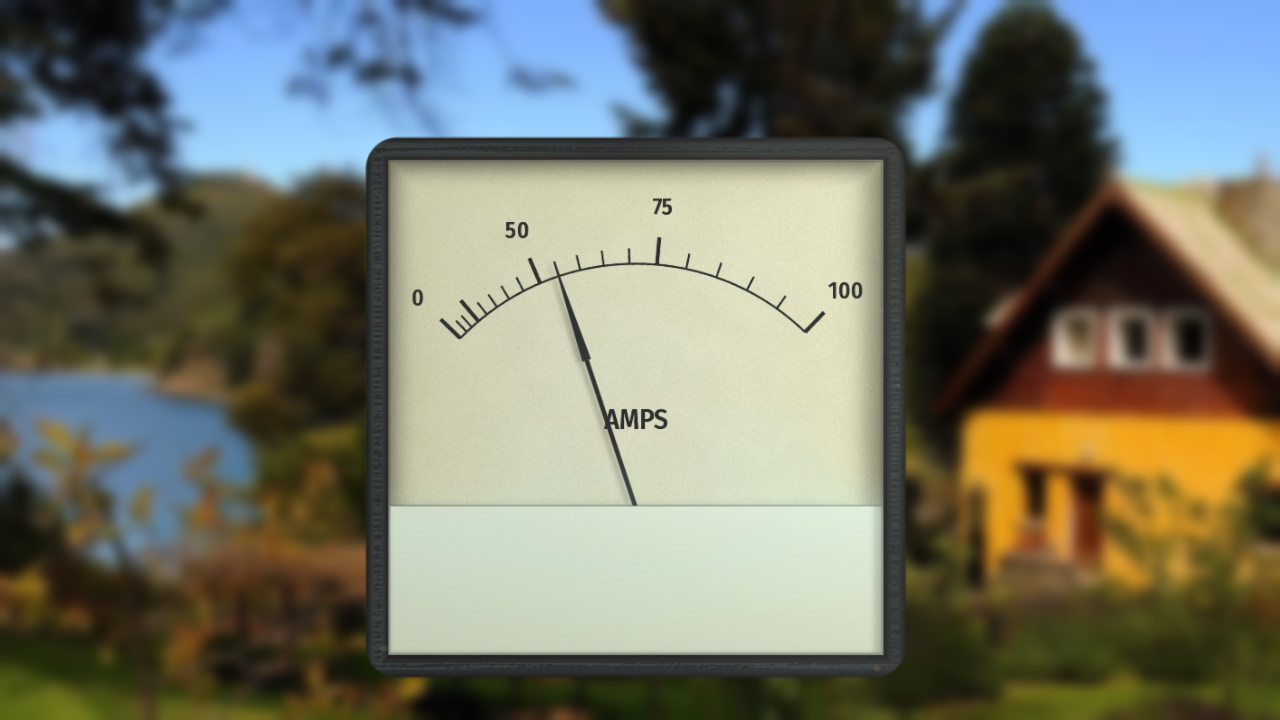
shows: 55 A
